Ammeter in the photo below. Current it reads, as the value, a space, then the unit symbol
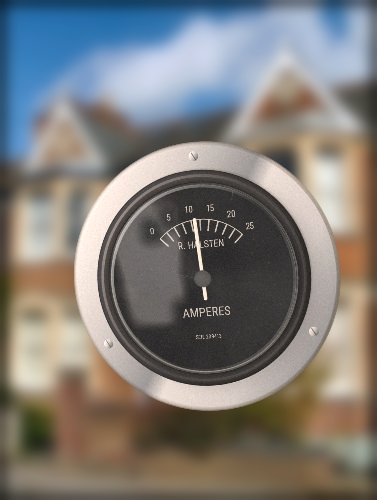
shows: 11.25 A
